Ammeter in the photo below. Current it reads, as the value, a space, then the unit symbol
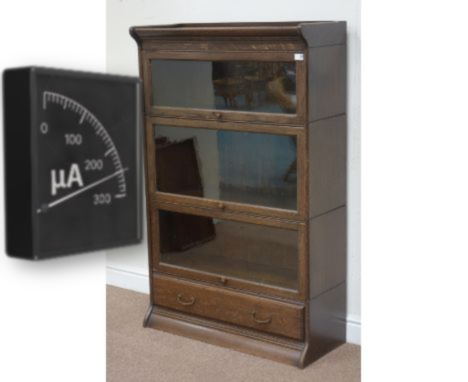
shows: 250 µA
